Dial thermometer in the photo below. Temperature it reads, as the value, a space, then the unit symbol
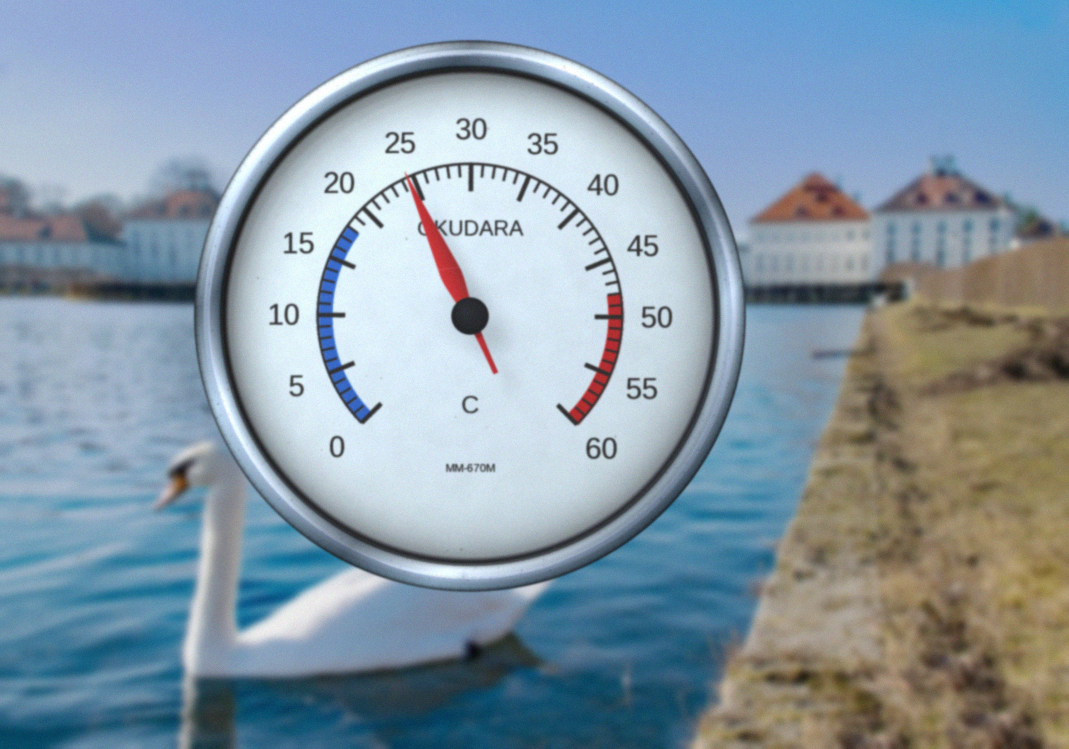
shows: 24.5 °C
